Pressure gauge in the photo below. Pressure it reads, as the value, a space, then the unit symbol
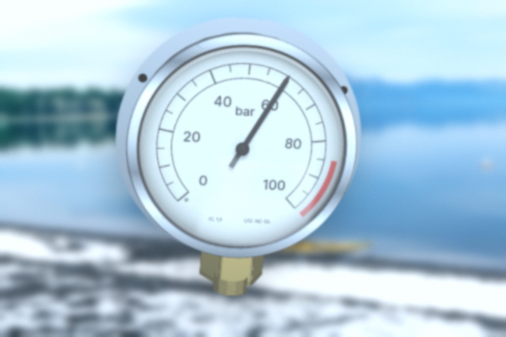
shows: 60 bar
